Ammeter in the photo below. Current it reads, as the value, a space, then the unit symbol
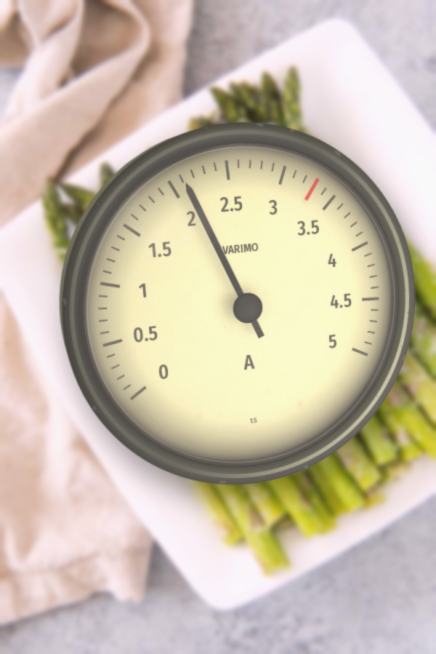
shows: 2.1 A
